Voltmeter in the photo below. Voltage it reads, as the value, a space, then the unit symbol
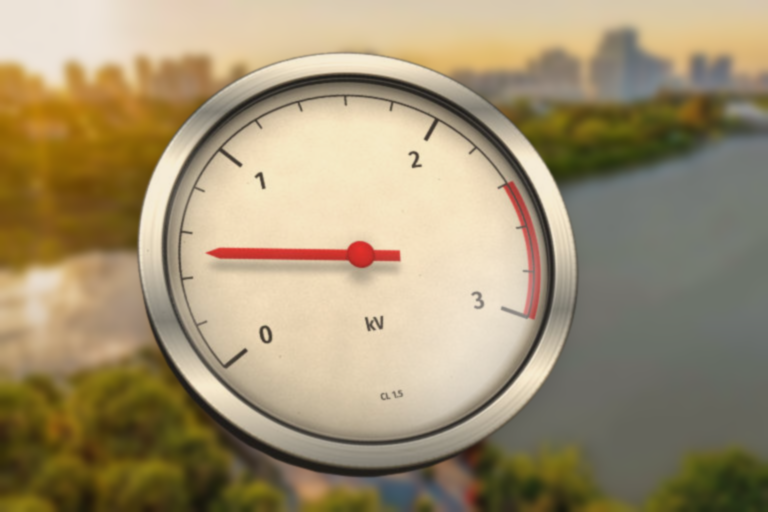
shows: 0.5 kV
